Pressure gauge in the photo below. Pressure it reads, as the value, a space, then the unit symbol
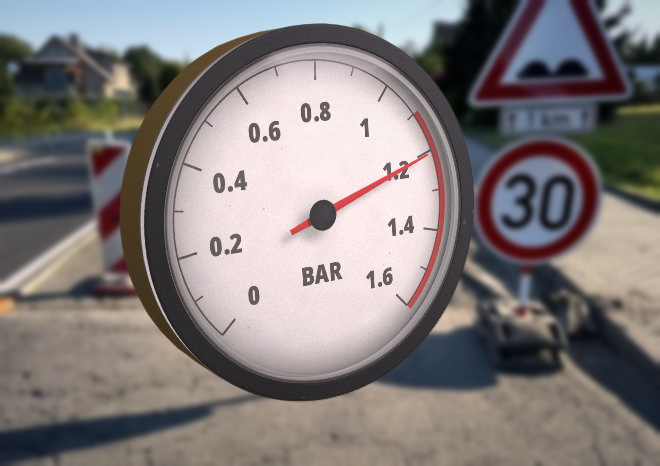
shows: 1.2 bar
